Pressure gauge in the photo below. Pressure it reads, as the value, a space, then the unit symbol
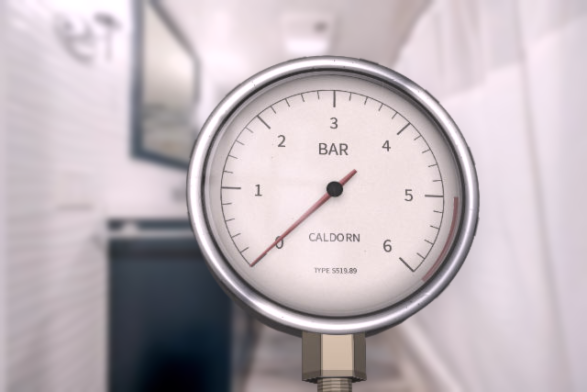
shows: 0 bar
